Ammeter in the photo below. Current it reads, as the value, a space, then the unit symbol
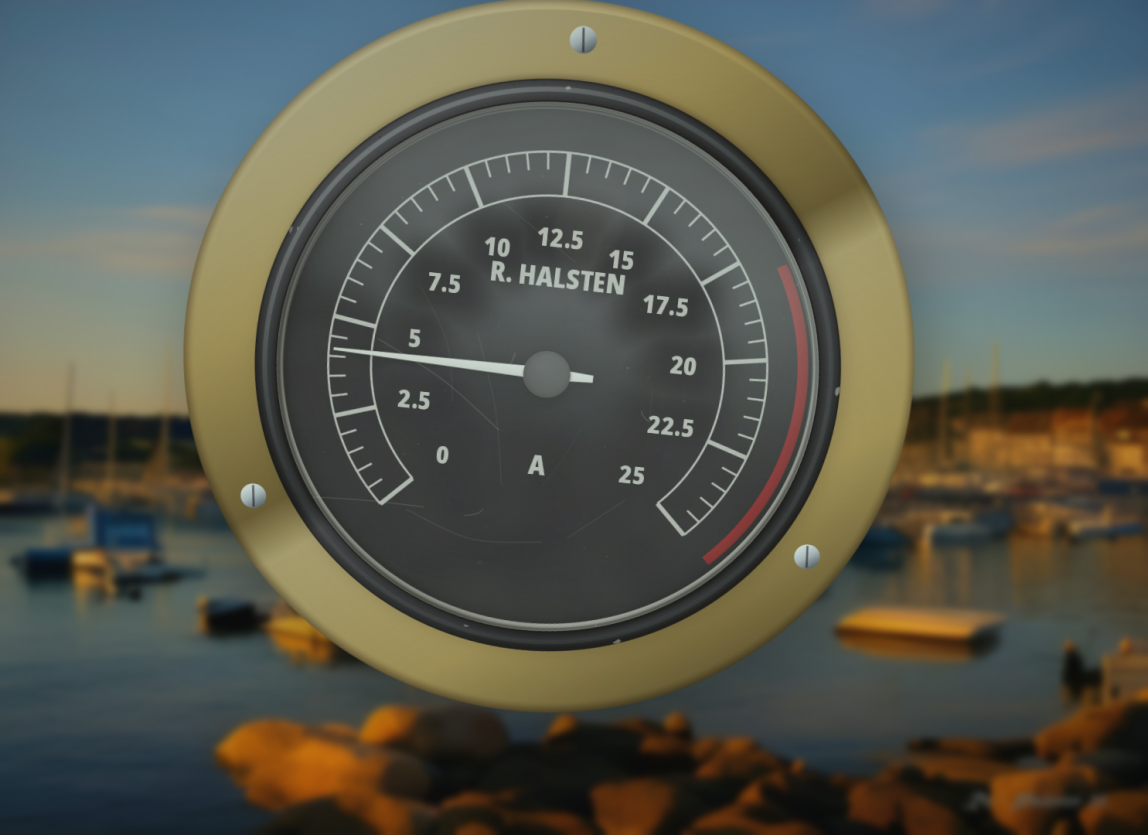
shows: 4.25 A
